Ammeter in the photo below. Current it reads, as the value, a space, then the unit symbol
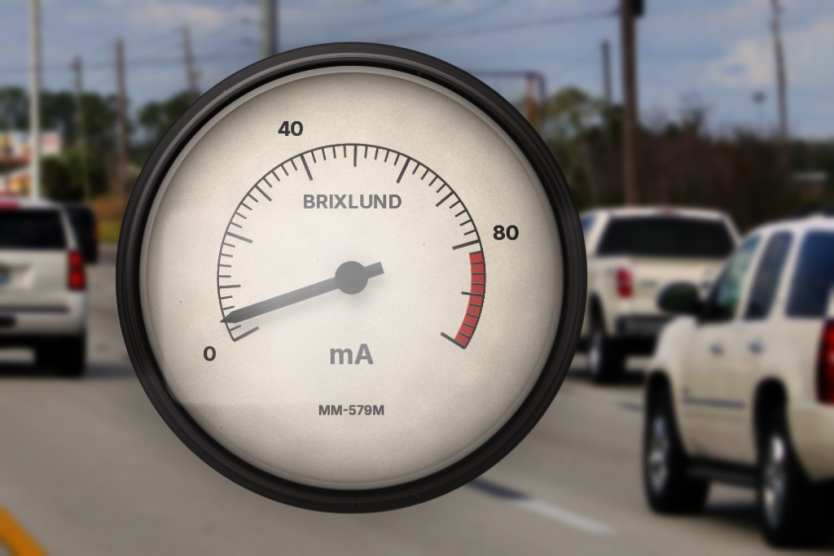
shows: 4 mA
